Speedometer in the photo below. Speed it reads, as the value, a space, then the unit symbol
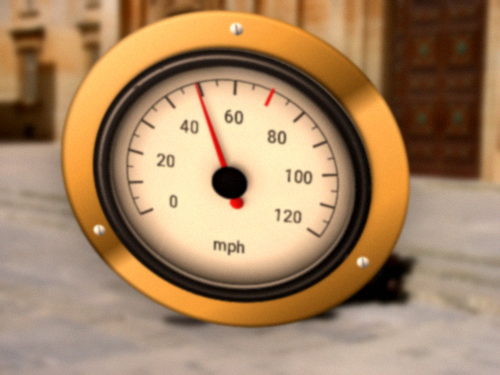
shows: 50 mph
